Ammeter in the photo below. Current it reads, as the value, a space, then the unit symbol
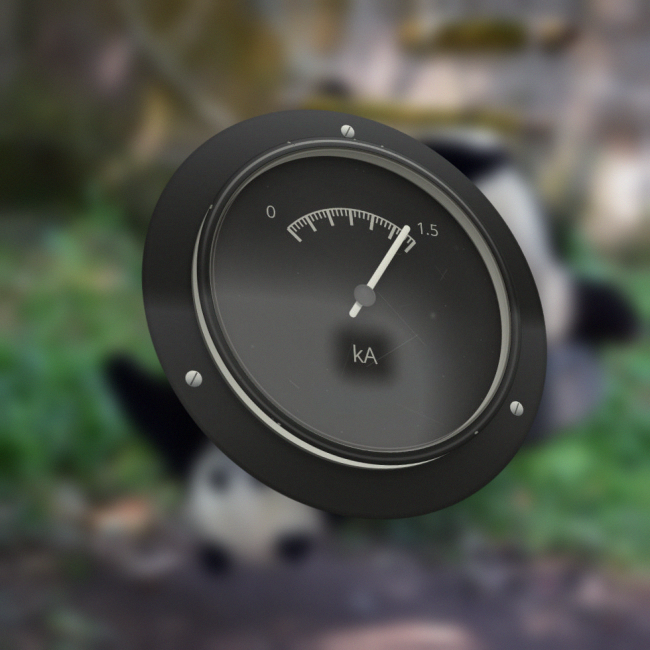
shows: 1.35 kA
